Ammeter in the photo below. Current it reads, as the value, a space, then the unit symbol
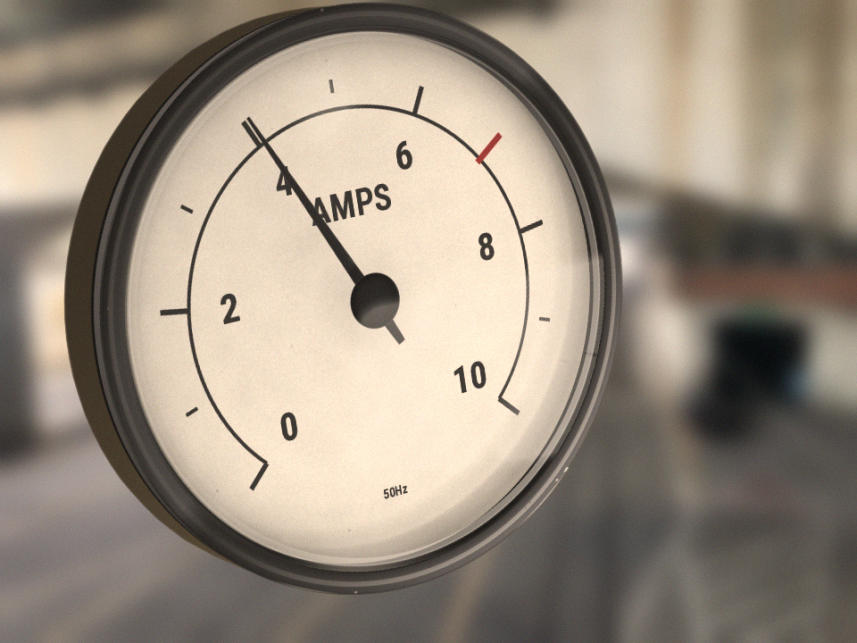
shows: 4 A
